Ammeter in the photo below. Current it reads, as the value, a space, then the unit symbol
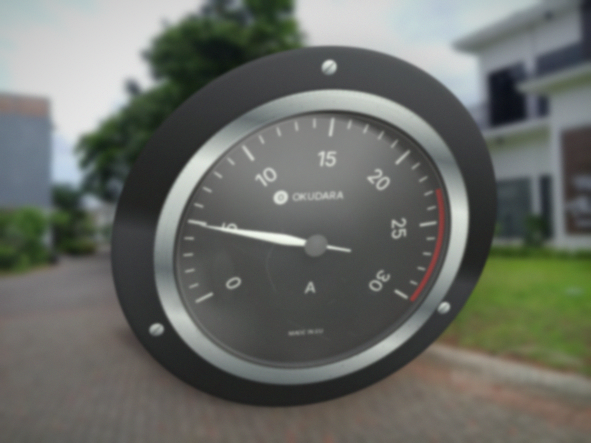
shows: 5 A
